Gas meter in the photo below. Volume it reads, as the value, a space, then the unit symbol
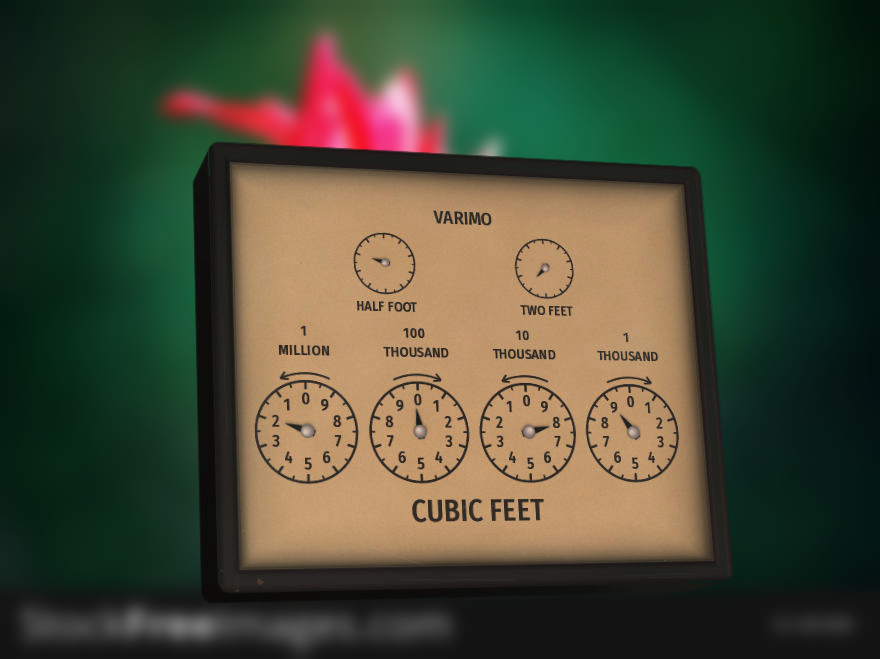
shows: 197900 ft³
